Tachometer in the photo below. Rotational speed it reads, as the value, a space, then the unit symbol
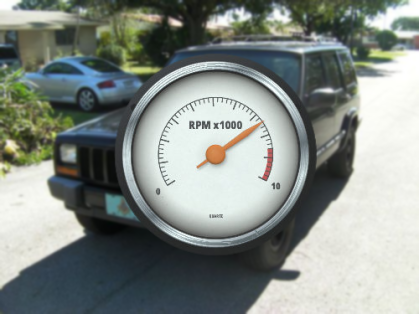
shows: 7400 rpm
